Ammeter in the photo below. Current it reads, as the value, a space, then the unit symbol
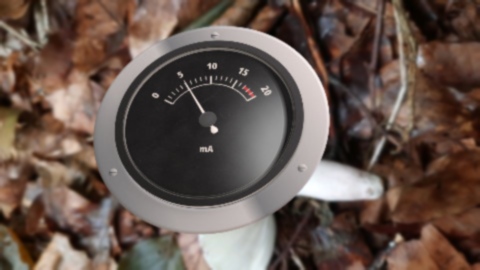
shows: 5 mA
